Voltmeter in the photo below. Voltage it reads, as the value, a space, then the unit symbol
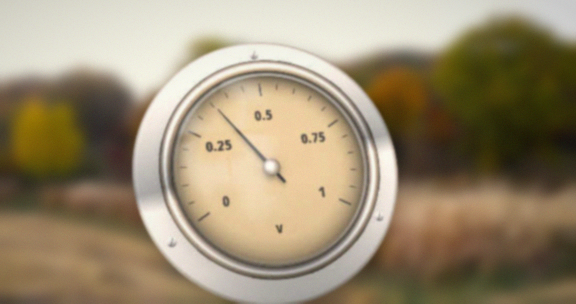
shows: 0.35 V
